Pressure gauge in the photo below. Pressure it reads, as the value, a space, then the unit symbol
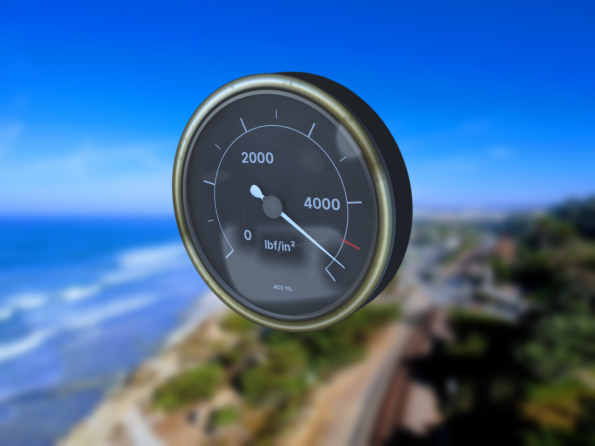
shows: 4750 psi
